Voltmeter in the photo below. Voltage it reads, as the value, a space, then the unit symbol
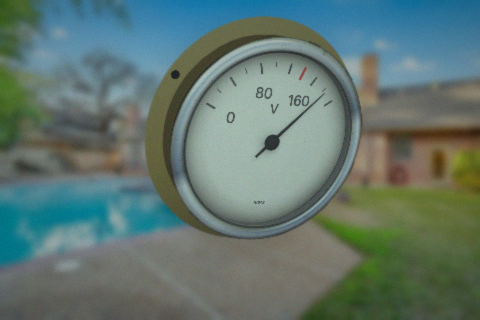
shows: 180 V
